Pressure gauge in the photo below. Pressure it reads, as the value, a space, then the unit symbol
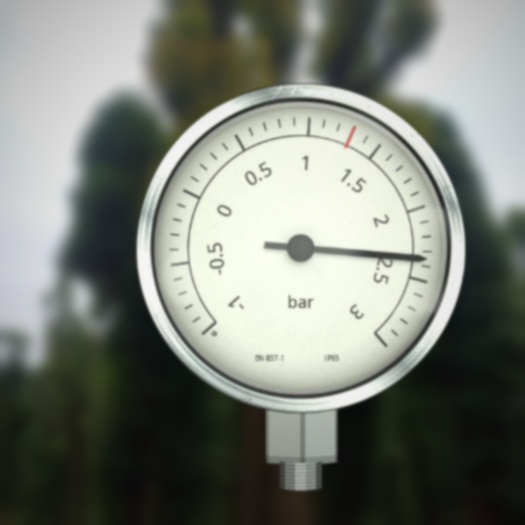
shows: 2.35 bar
